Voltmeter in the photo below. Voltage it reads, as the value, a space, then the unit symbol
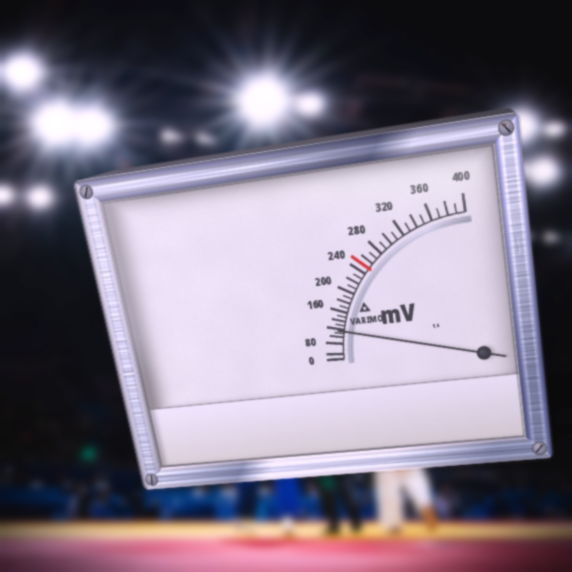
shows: 120 mV
